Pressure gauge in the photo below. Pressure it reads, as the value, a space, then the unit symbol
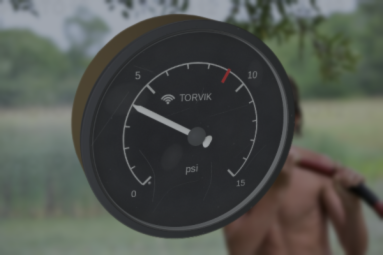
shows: 4 psi
